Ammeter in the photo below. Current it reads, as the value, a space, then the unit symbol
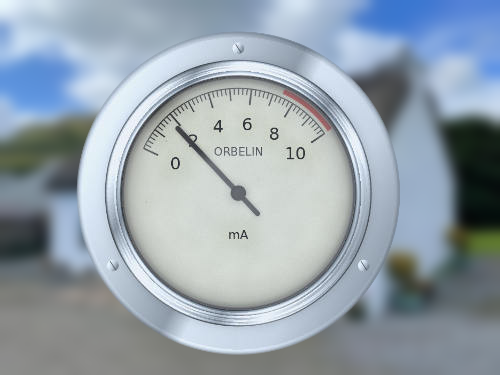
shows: 1.8 mA
